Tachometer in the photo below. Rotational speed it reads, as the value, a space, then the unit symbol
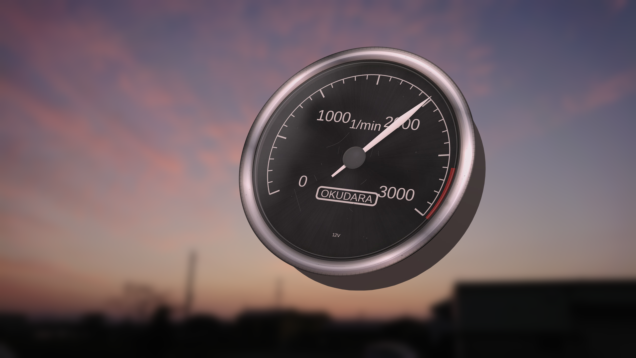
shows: 2000 rpm
